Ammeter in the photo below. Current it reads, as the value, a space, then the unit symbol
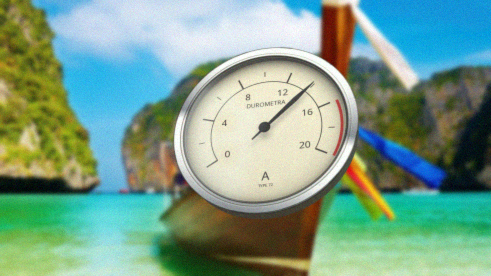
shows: 14 A
